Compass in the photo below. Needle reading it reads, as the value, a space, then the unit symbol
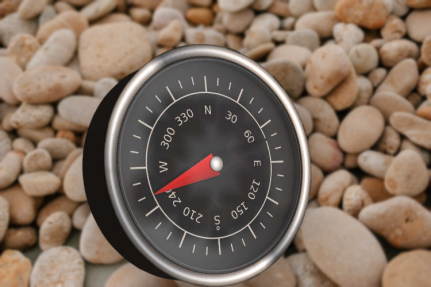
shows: 250 °
